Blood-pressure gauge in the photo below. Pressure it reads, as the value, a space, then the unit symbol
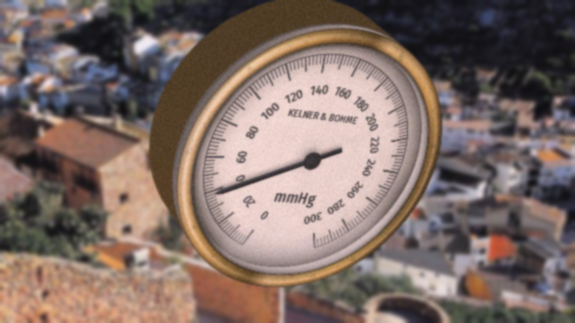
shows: 40 mmHg
